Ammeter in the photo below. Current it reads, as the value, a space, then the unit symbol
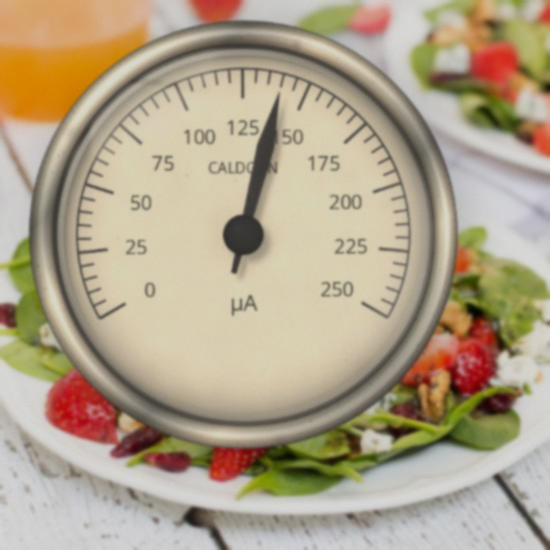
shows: 140 µA
